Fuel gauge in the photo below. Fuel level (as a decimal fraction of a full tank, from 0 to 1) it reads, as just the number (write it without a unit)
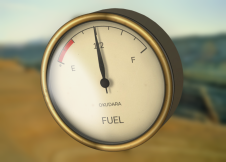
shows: 0.5
